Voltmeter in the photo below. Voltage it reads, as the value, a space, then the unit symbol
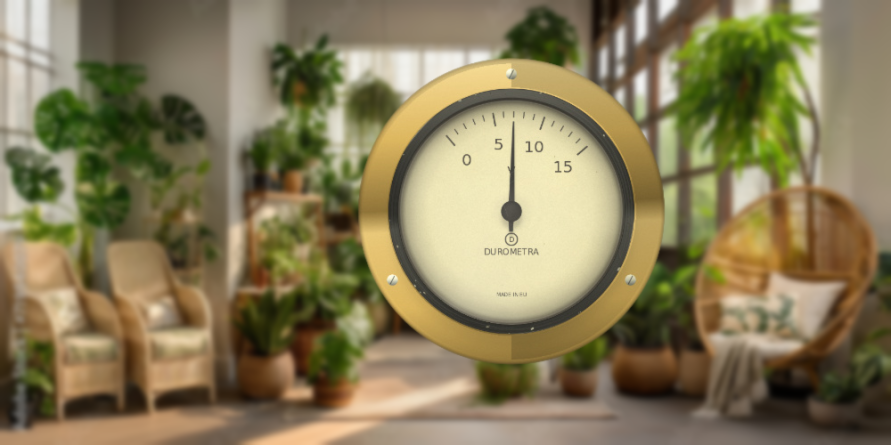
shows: 7 V
